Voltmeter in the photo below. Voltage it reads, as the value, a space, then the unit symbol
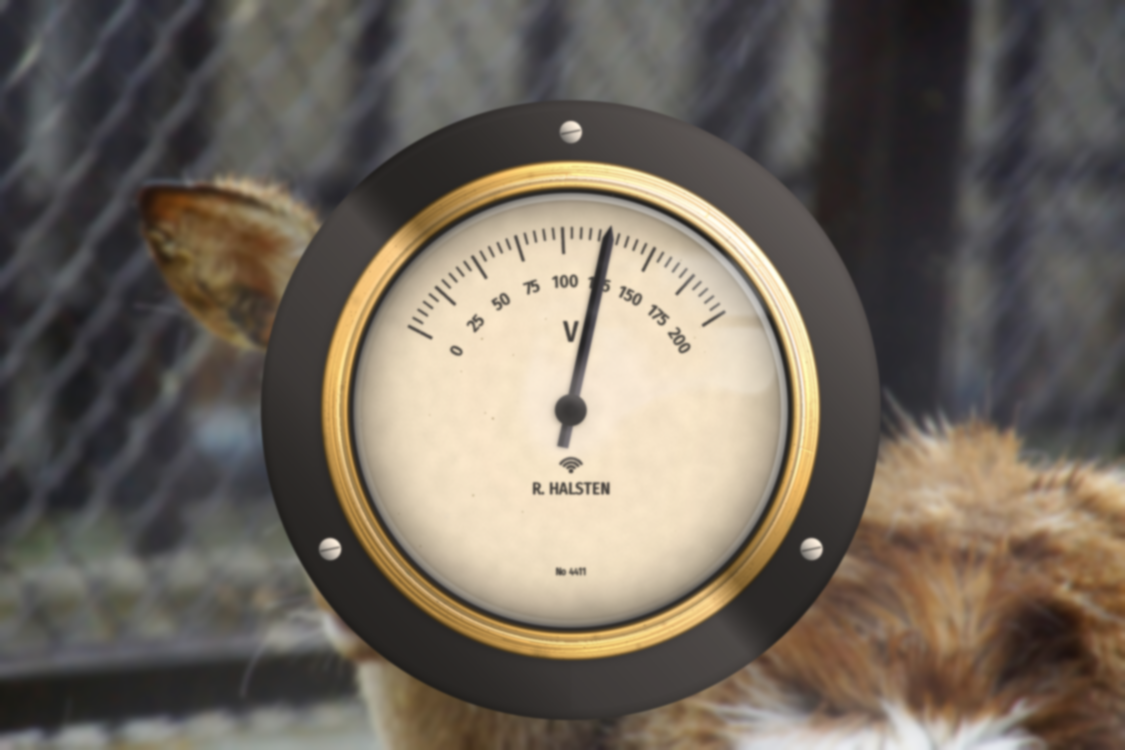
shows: 125 V
